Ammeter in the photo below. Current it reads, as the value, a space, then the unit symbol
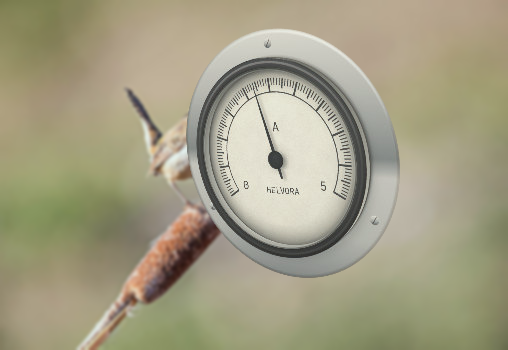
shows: 2.25 A
